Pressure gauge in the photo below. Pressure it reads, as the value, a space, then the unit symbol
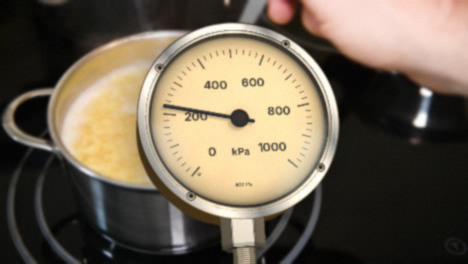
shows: 220 kPa
